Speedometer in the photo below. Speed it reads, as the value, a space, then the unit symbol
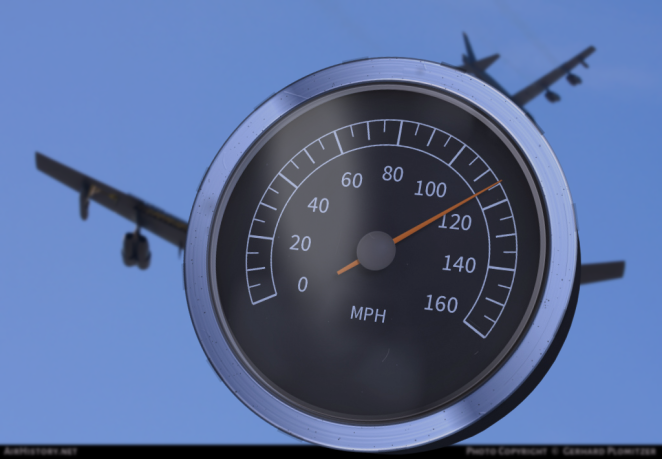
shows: 115 mph
